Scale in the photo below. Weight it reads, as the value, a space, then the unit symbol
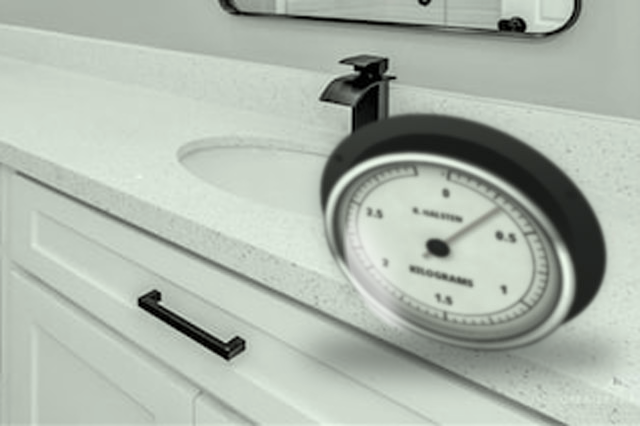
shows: 0.3 kg
